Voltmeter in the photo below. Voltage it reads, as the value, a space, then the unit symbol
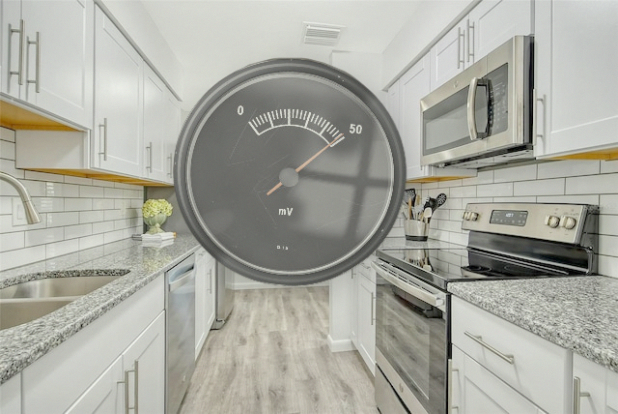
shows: 48 mV
